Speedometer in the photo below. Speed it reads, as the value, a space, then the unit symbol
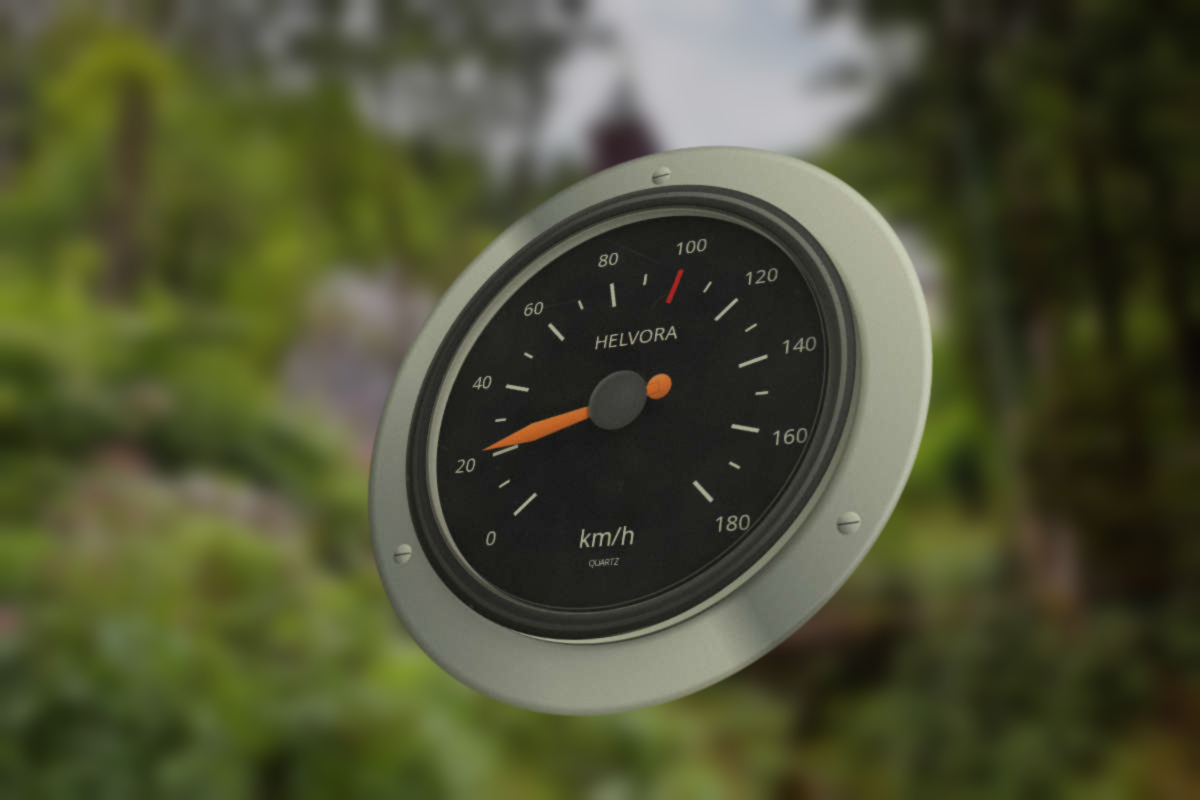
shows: 20 km/h
